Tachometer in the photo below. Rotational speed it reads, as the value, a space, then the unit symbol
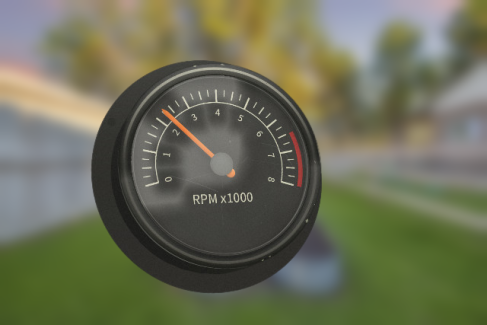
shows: 2250 rpm
